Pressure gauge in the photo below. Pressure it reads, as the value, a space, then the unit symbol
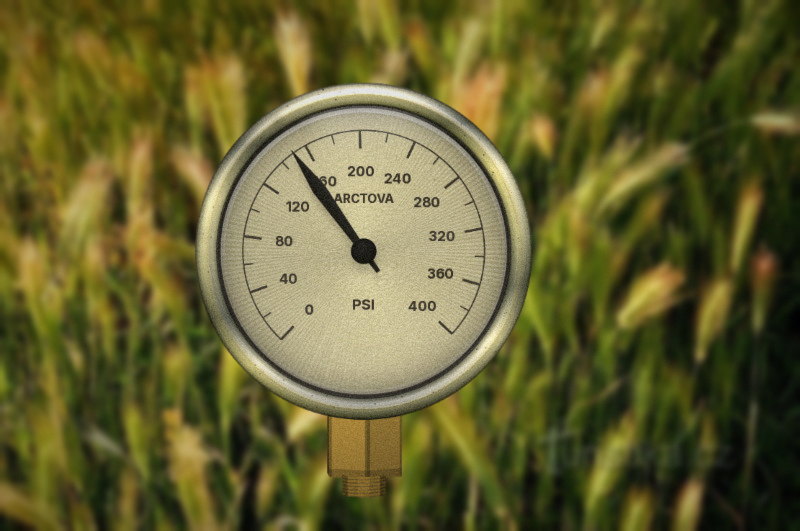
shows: 150 psi
